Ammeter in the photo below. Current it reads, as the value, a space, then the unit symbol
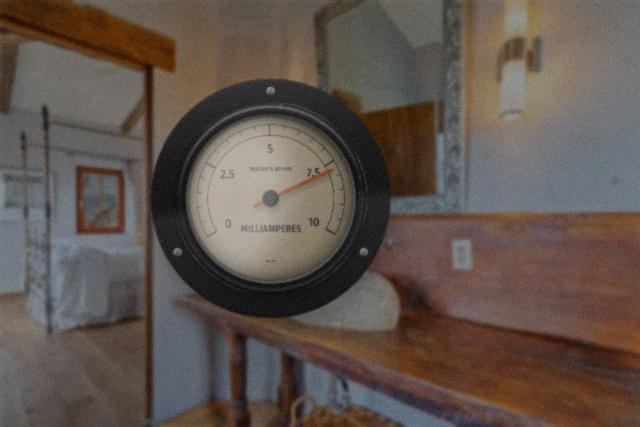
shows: 7.75 mA
